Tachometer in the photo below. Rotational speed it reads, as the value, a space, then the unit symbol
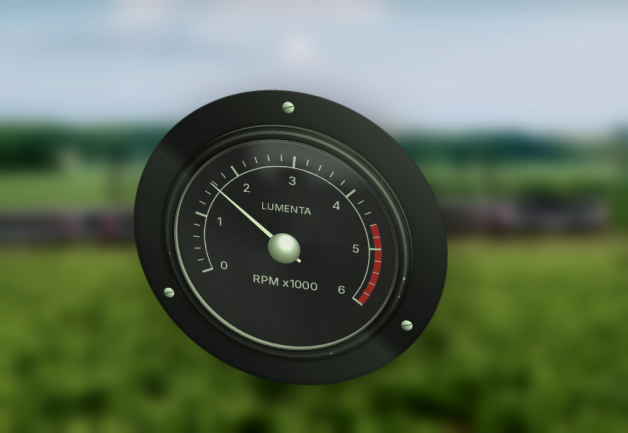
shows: 1600 rpm
